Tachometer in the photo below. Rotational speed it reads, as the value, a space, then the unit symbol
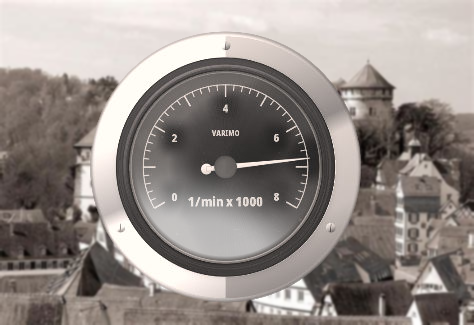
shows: 6800 rpm
